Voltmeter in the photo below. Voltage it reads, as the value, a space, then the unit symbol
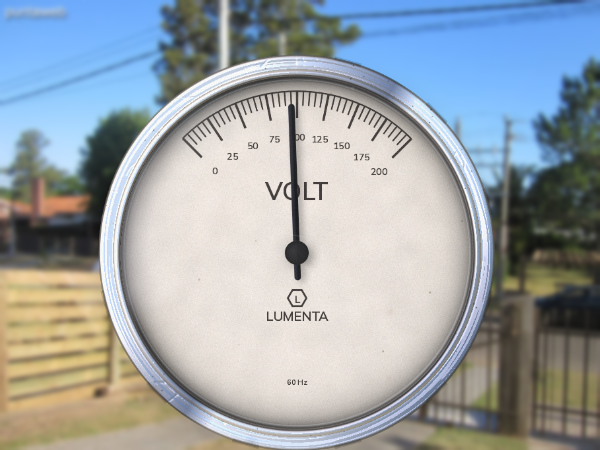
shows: 95 V
